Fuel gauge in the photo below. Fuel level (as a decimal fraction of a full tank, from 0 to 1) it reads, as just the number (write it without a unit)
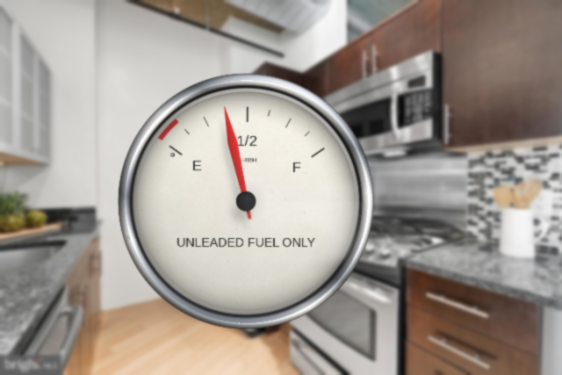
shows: 0.375
